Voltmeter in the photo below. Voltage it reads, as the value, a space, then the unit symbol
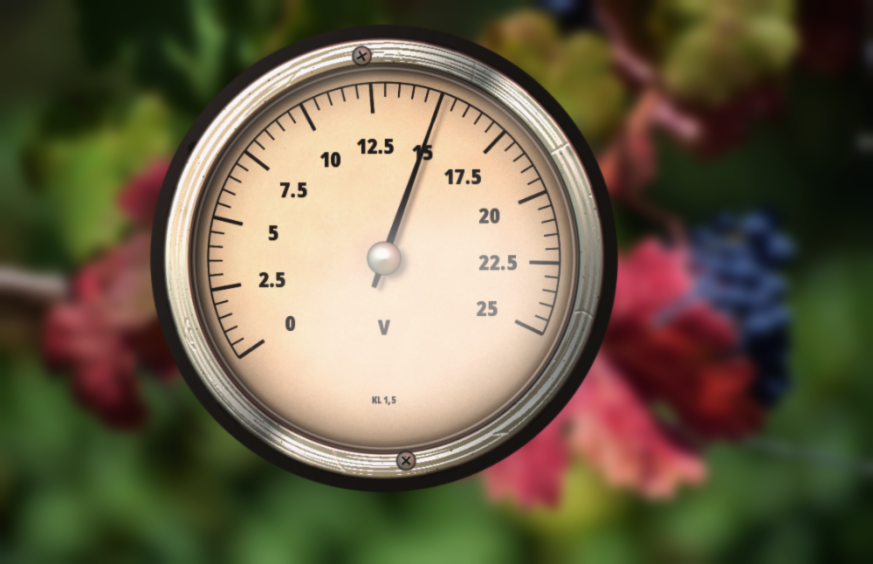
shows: 15 V
